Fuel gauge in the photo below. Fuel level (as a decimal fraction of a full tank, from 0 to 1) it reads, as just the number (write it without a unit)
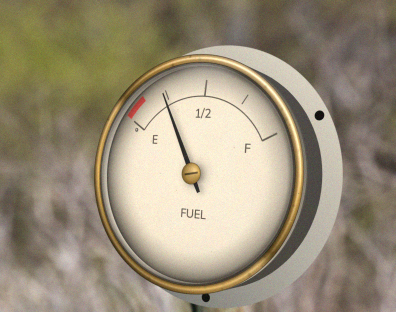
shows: 0.25
